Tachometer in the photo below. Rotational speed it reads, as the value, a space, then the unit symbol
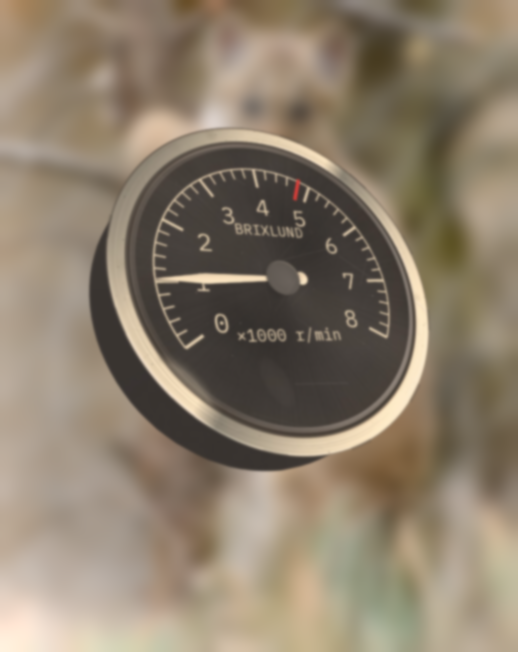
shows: 1000 rpm
